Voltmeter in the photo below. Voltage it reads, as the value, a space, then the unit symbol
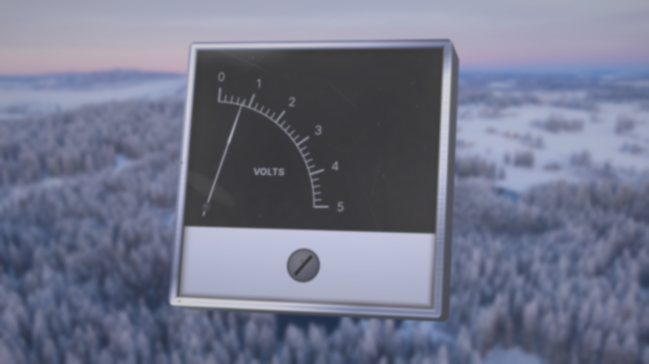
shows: 0.8 V
